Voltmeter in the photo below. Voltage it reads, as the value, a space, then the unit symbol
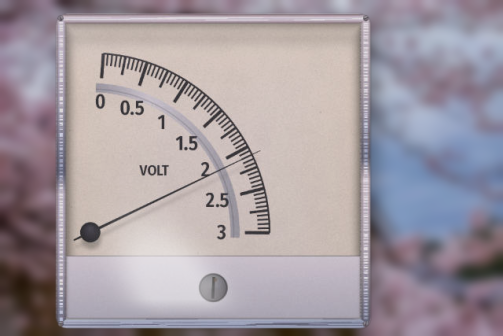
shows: 2.1 V
